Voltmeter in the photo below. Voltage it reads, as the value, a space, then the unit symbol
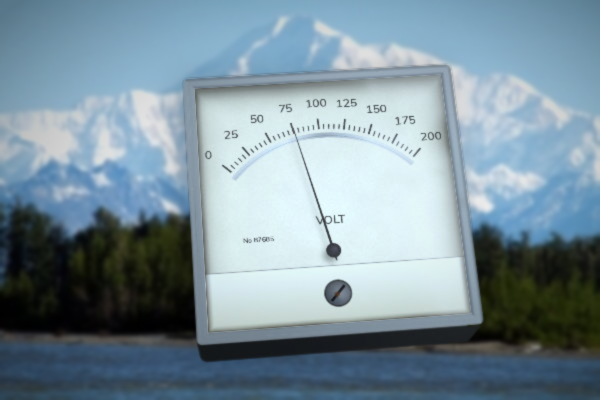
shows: 75 V
